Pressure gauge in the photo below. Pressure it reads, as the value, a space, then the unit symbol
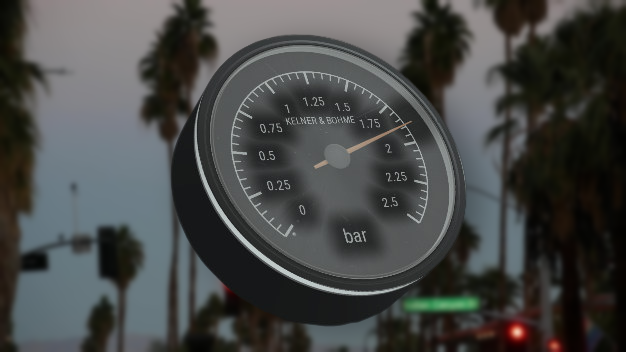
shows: 1.9 bar
